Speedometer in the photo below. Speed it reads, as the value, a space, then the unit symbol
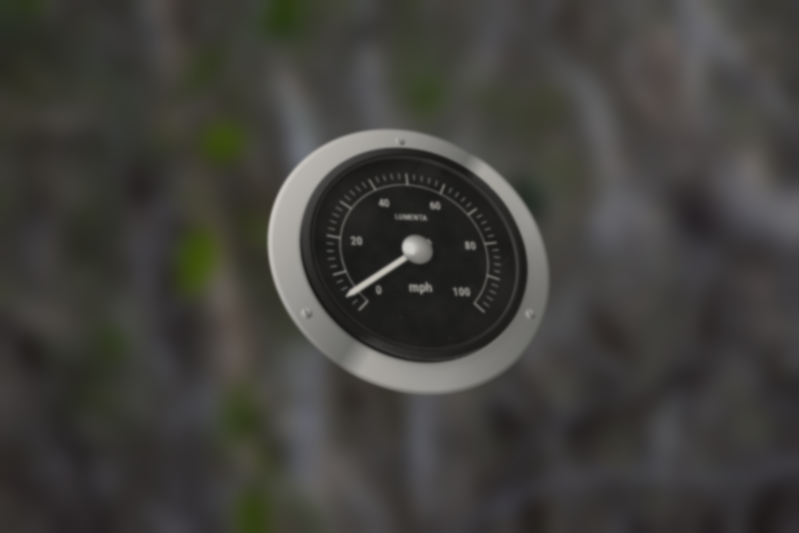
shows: 4 mph
